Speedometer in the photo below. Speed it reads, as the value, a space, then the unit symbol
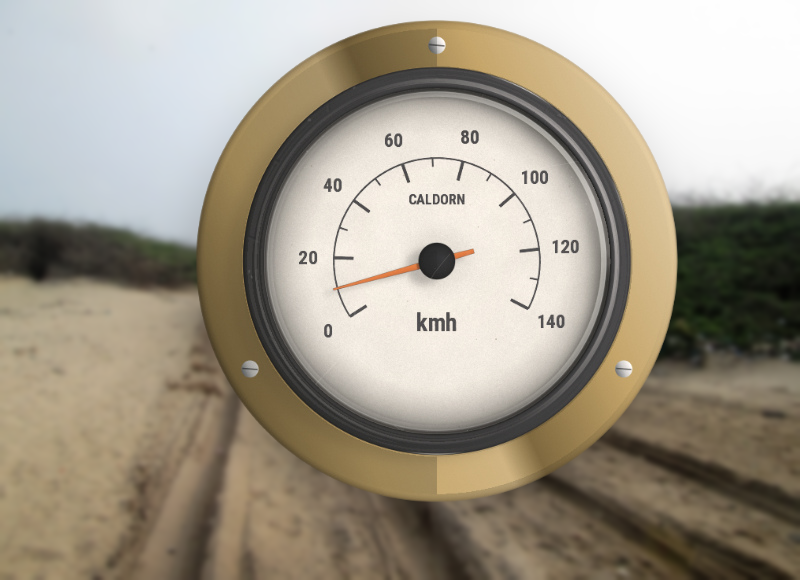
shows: 10 km/h
